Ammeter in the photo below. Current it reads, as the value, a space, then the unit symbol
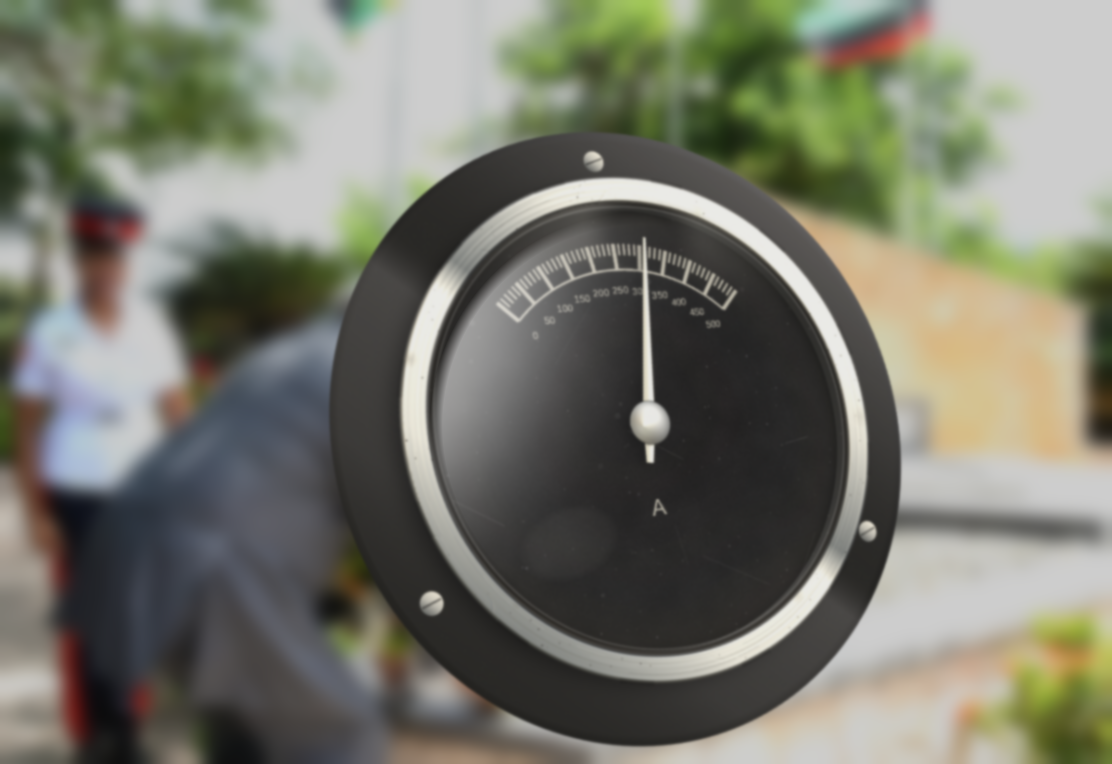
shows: 300 A
